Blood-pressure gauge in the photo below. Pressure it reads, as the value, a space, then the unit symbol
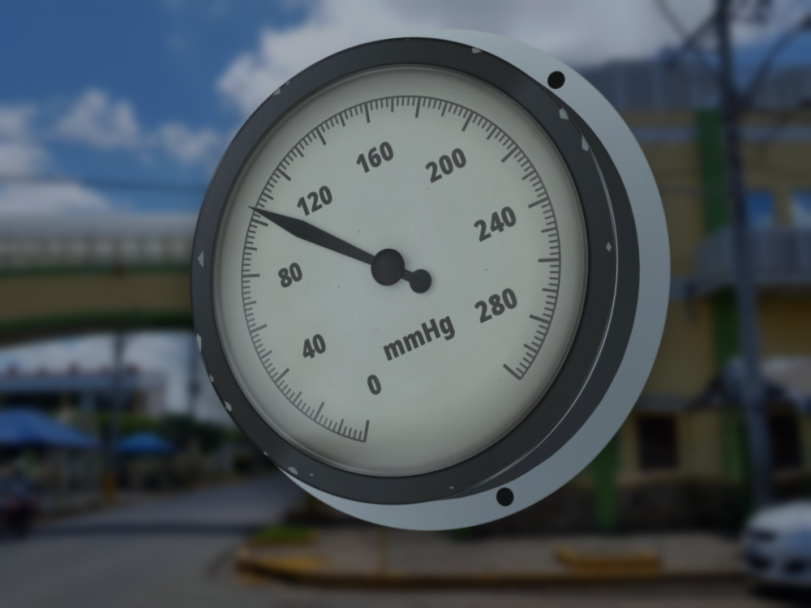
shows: 104 mmHg
